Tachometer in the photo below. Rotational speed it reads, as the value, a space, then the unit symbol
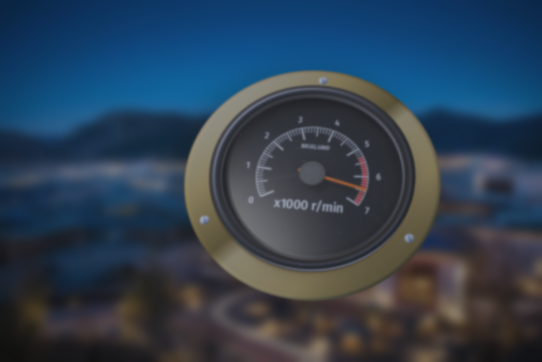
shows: 6500 rpm
